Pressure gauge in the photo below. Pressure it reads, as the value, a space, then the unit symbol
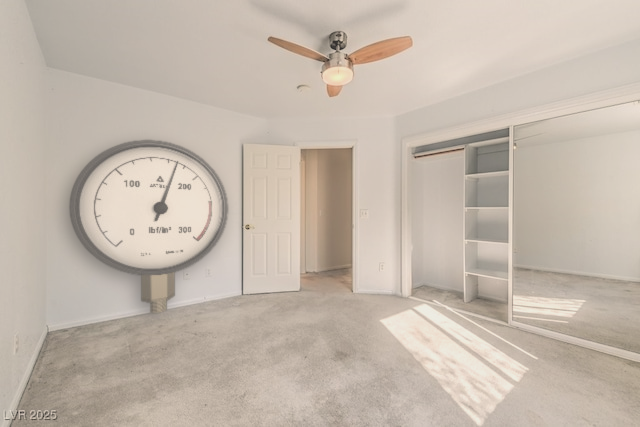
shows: 170 psi
